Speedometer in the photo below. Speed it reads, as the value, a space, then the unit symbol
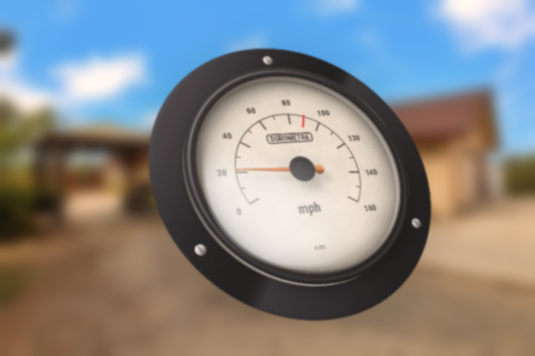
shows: 20 mph
